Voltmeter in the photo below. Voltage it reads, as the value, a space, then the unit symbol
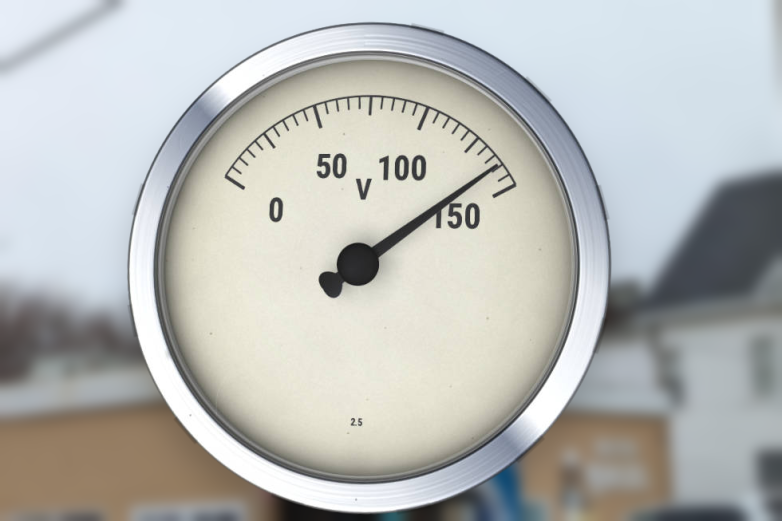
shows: 140 V
